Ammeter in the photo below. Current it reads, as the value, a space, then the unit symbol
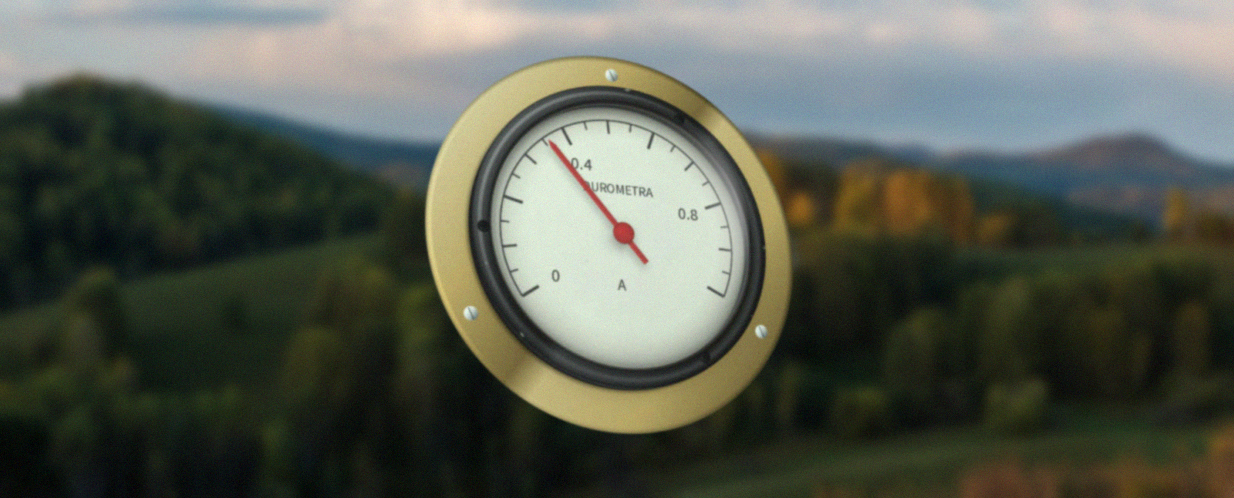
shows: 0.35 A
